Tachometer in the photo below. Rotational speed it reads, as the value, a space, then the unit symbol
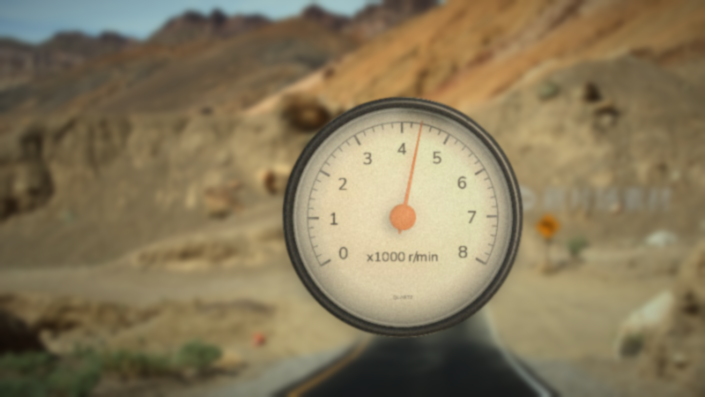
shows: 4400 rpm
